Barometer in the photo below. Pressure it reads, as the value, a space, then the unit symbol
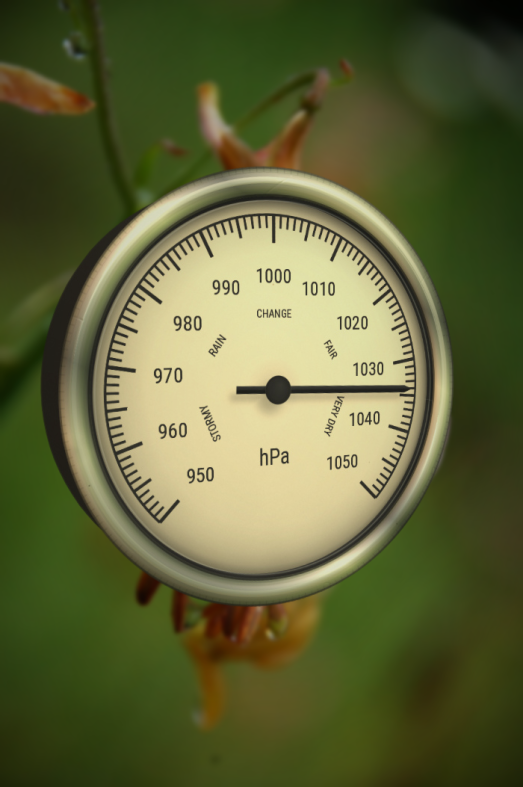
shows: 1034 hPa
